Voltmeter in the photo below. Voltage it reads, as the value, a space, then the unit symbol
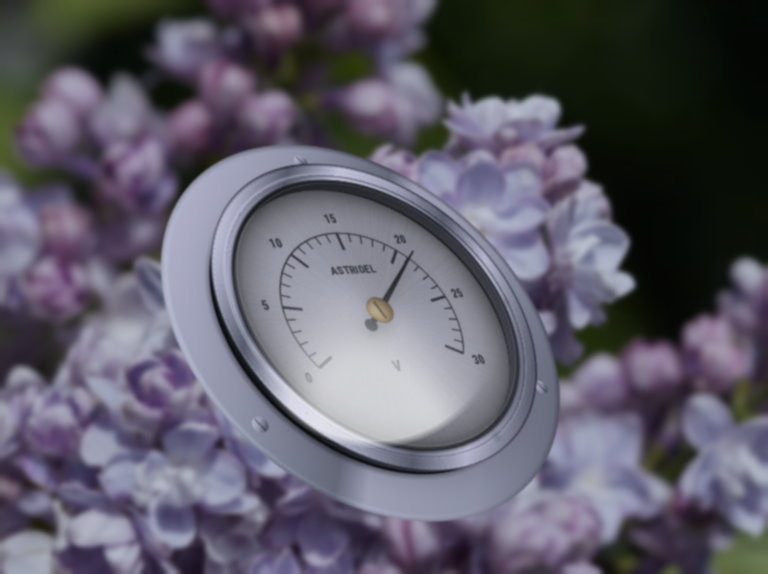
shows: 21 V
